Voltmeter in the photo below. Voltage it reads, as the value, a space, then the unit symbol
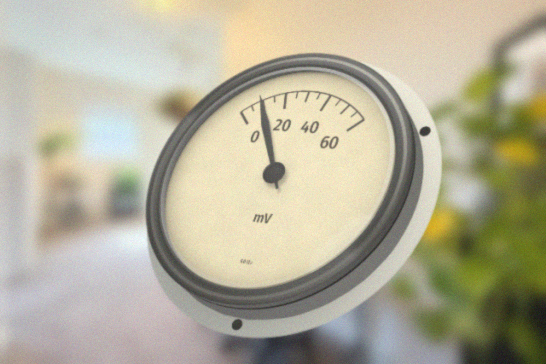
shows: 10 mV
